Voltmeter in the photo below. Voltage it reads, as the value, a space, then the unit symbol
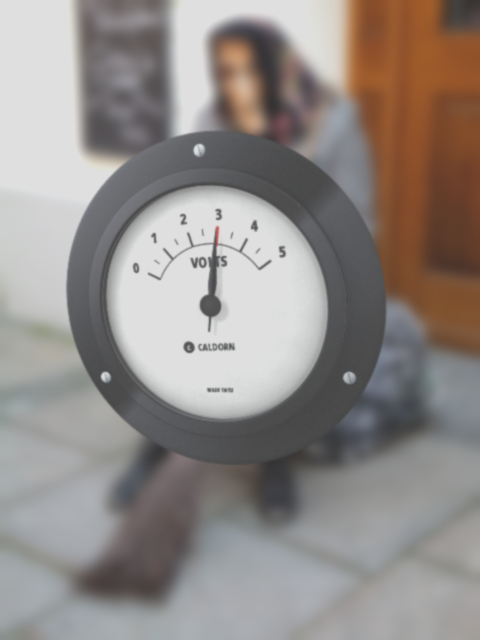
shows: 3 V
